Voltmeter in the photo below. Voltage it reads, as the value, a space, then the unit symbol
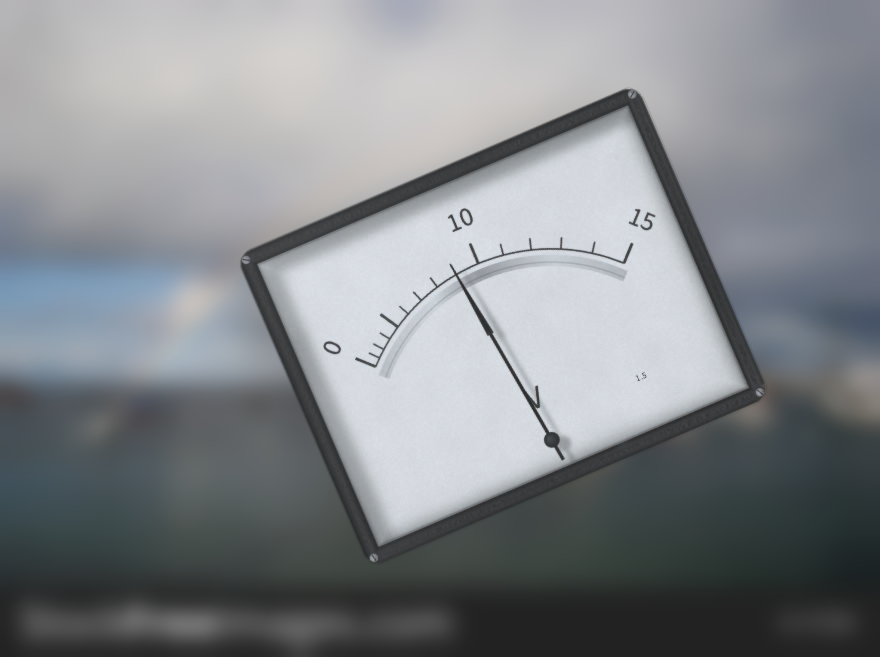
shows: 9 V
